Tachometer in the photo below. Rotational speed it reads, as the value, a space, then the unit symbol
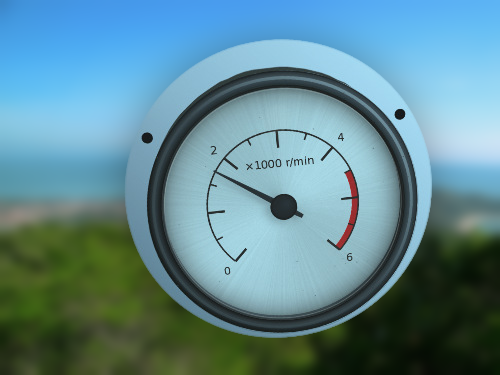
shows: 1750 rpm
